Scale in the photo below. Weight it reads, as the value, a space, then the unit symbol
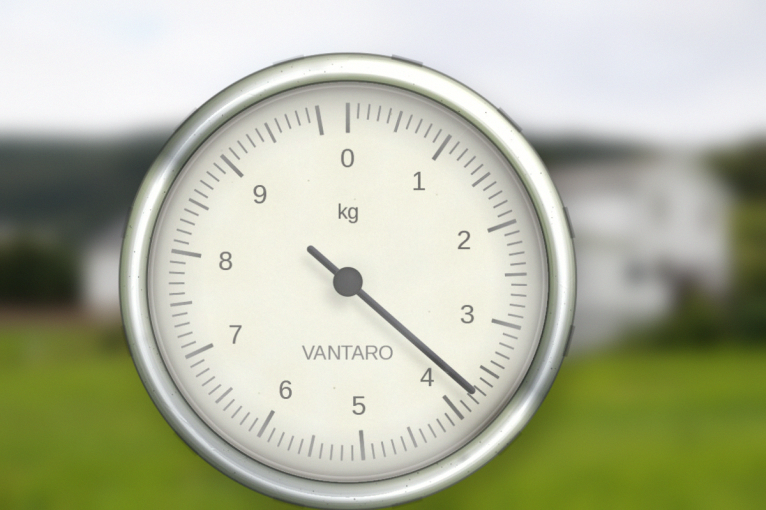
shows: 3.75 kg
